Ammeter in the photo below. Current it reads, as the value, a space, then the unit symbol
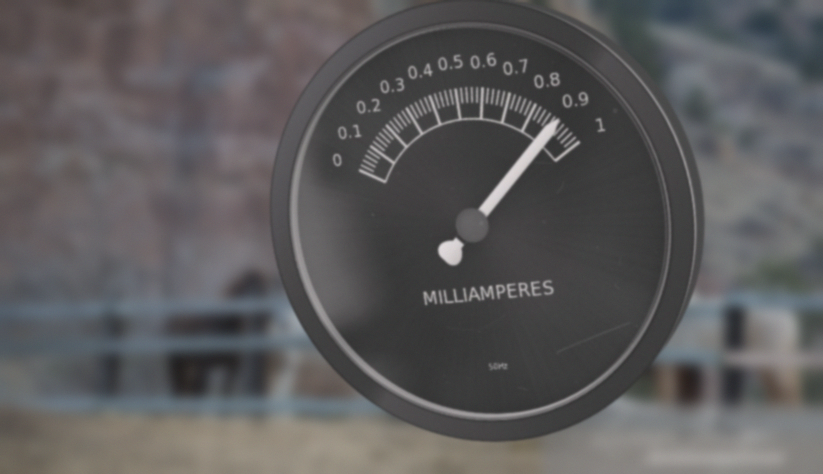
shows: 0.9 mA
